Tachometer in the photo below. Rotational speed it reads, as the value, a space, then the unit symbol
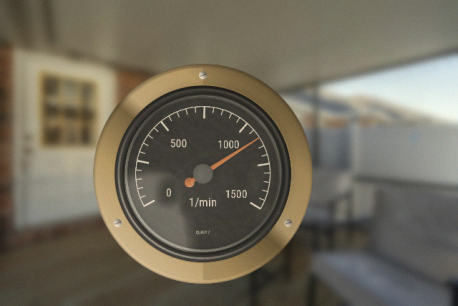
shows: 1100 rpm
